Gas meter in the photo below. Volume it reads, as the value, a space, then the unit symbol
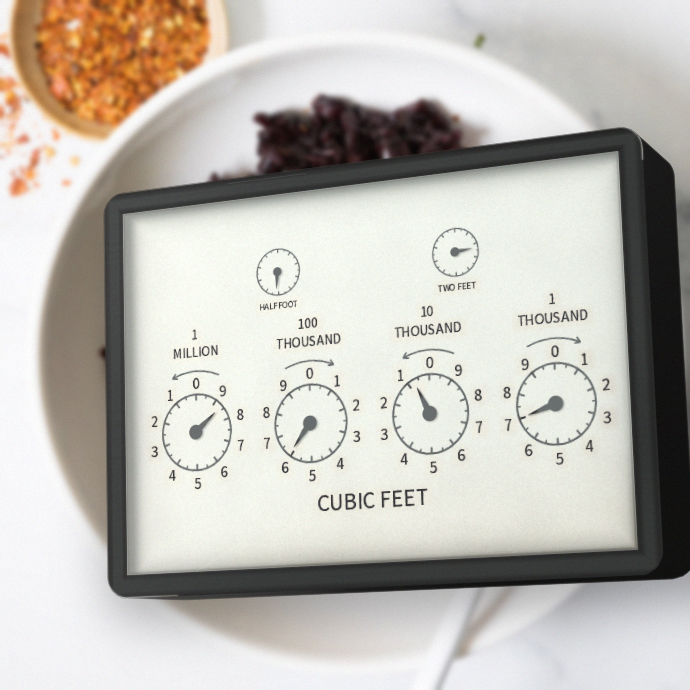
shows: 860700 ft³
